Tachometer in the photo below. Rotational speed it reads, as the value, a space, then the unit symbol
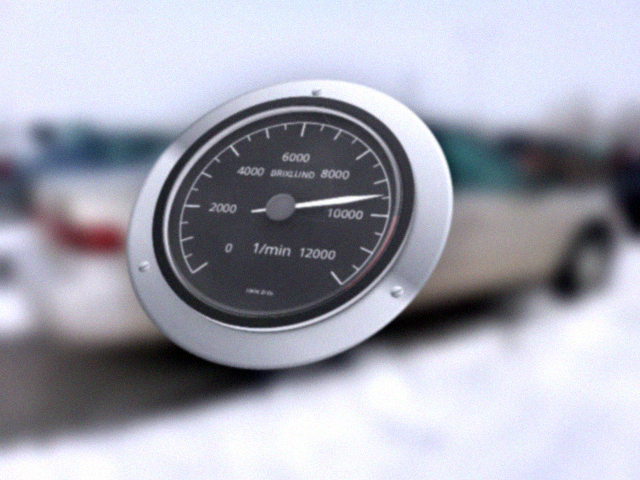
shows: 9500 rpm
